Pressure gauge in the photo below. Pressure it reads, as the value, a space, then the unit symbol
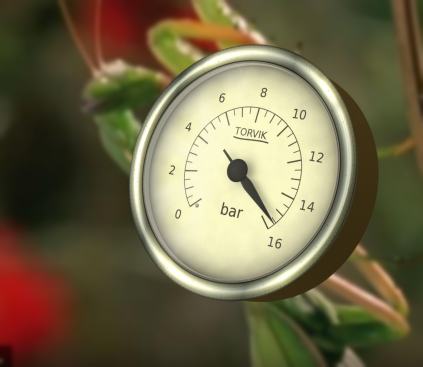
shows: 15.5 bar
